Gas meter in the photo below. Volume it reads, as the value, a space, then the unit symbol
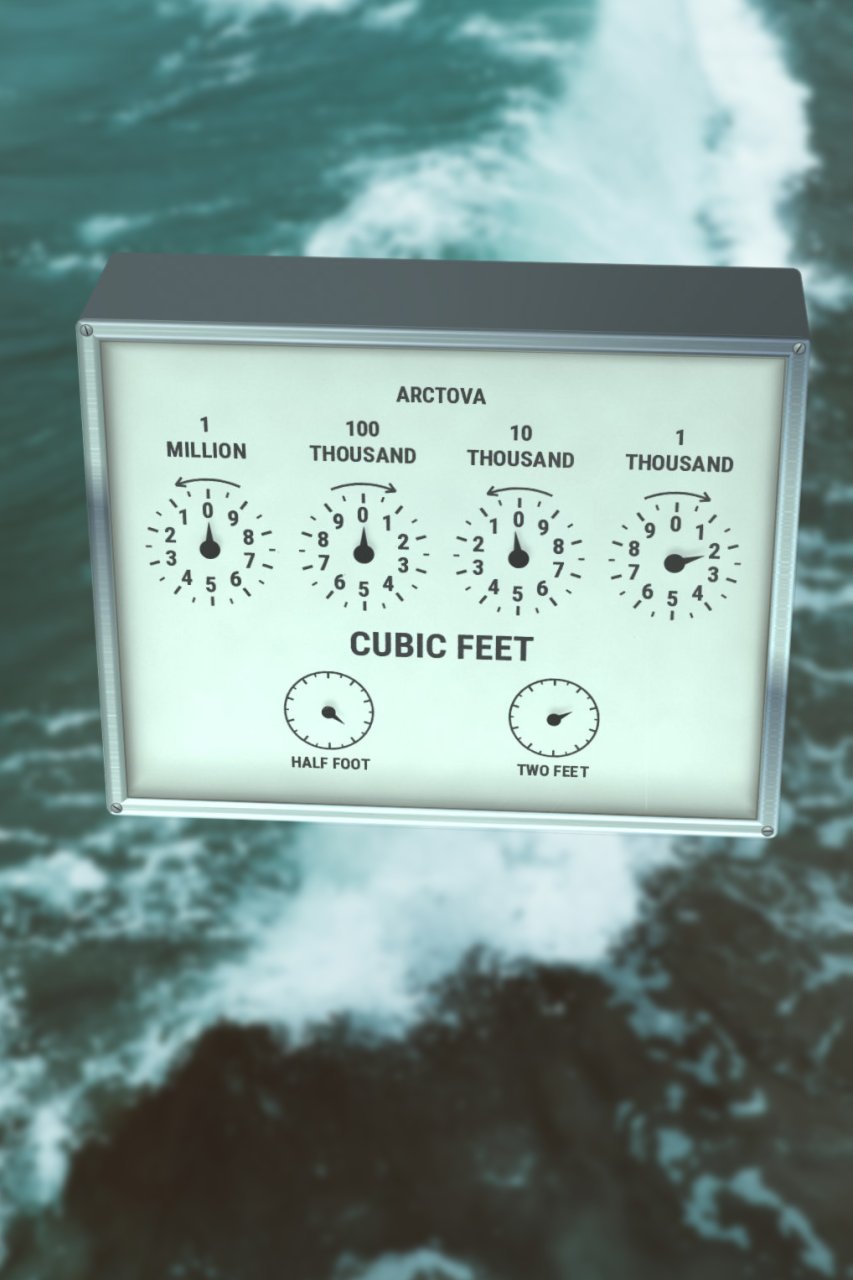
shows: 200 ft³
